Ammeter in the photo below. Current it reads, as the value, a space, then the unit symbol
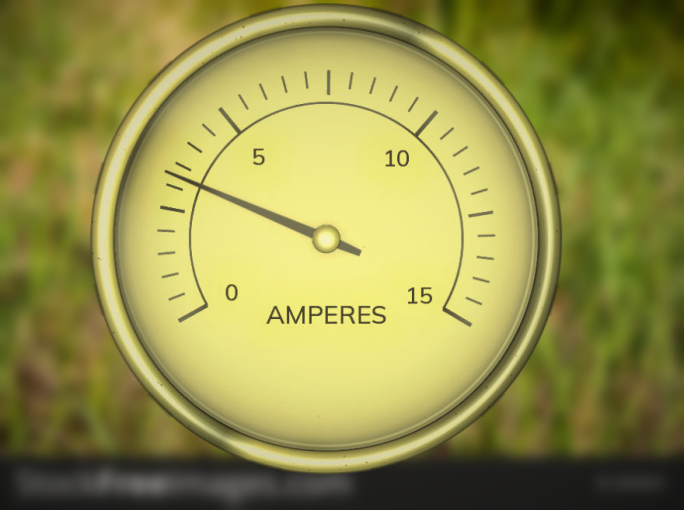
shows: 3.25 A
